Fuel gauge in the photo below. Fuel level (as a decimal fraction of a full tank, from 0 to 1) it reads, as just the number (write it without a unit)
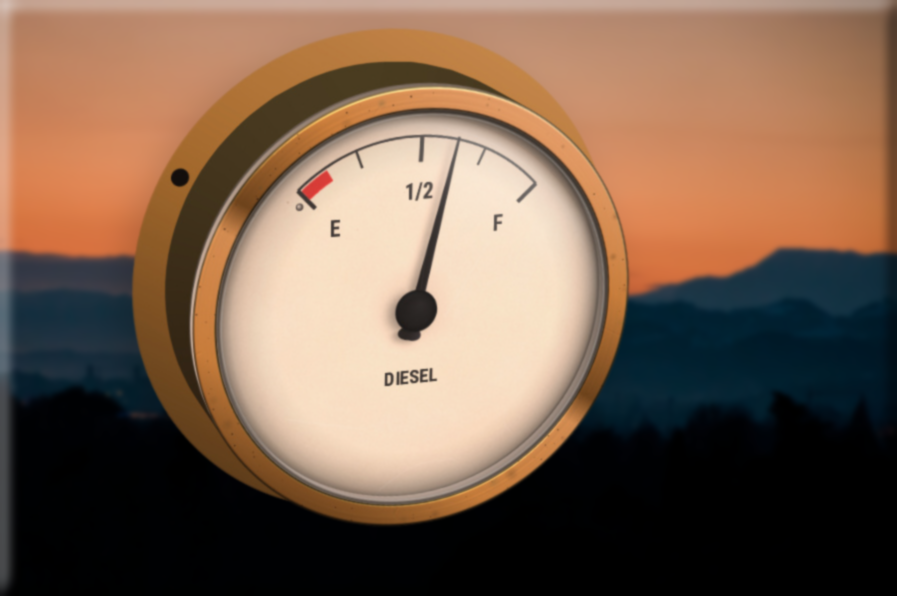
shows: 0.625
